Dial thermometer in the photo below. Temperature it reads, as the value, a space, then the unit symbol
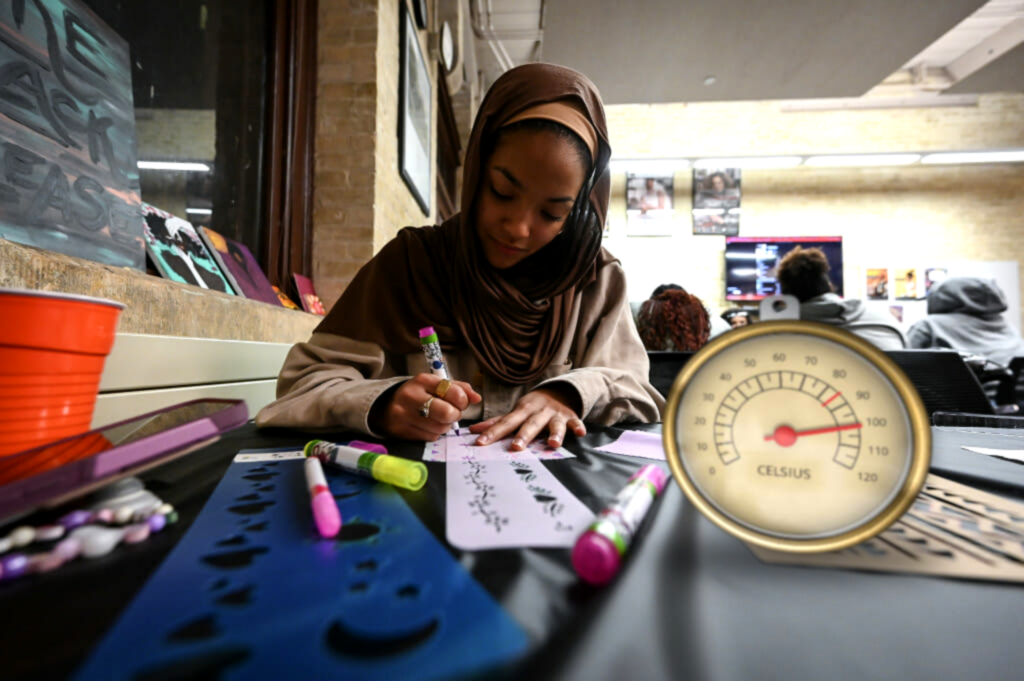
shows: 100 °C
